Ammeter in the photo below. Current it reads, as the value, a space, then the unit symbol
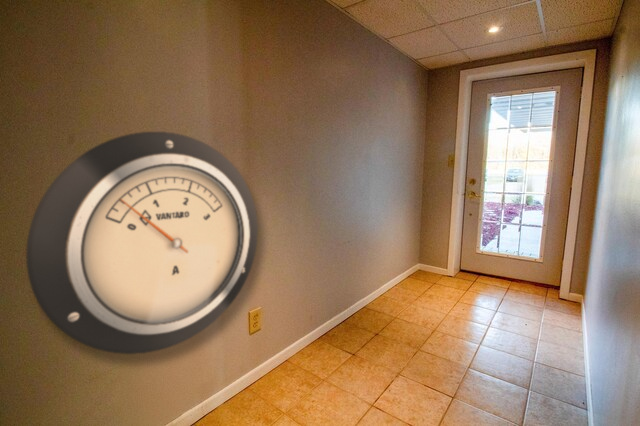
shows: 0.4 A
